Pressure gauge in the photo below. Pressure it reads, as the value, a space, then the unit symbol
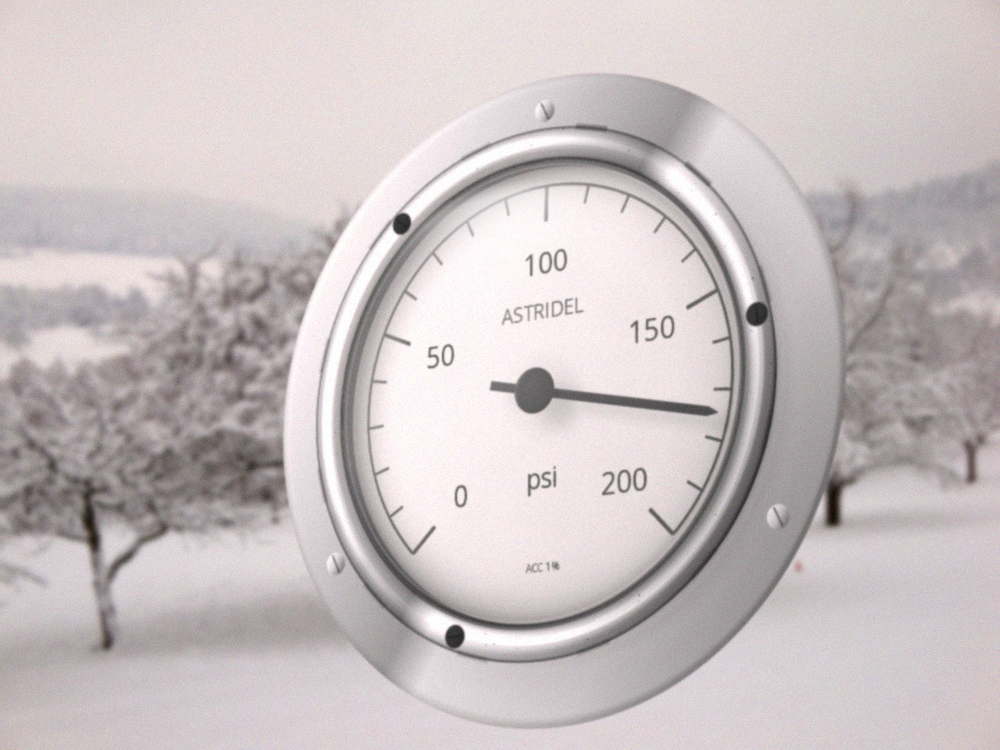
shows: 175 psi
